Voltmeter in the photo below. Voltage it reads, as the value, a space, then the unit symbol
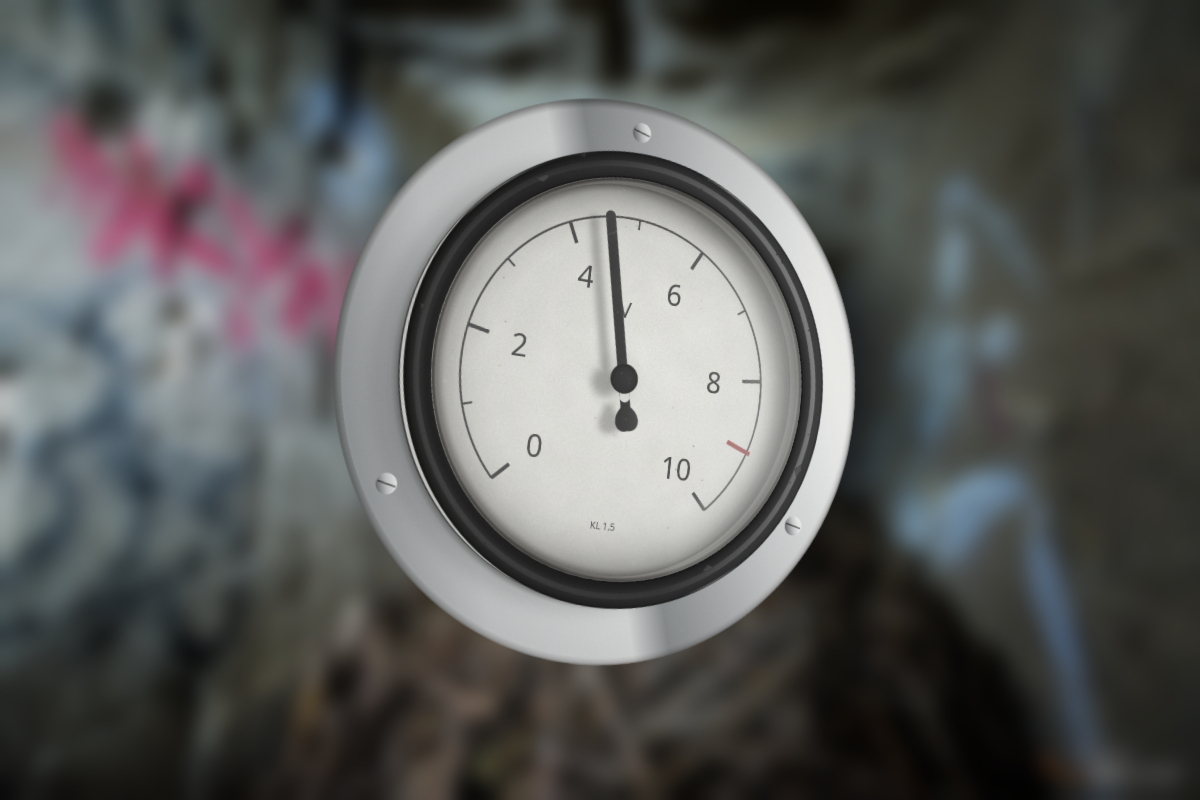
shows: 4.5 V
